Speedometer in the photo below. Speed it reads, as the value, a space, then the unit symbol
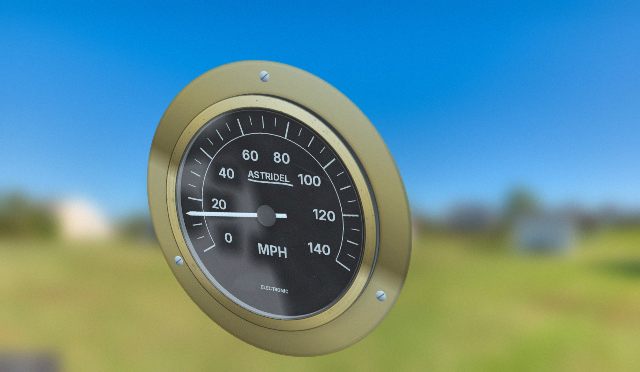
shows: 15 mph
